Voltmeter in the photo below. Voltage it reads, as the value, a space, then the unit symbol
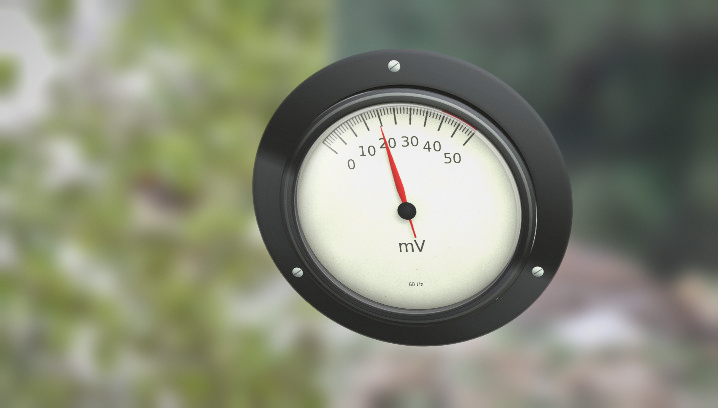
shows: 20 mV
